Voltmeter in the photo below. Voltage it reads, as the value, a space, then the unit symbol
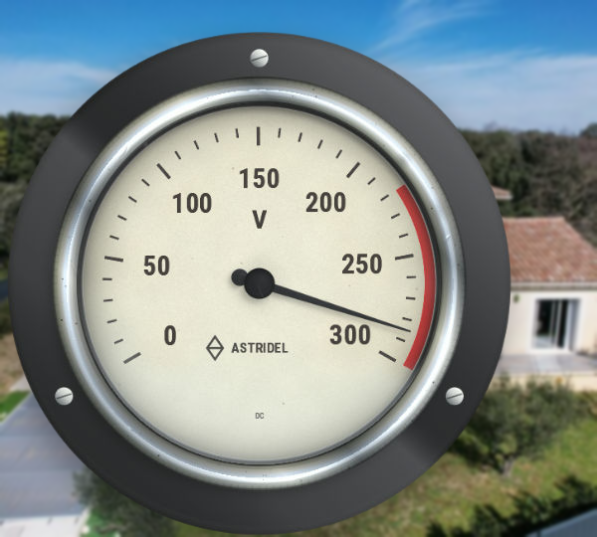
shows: 285 V
